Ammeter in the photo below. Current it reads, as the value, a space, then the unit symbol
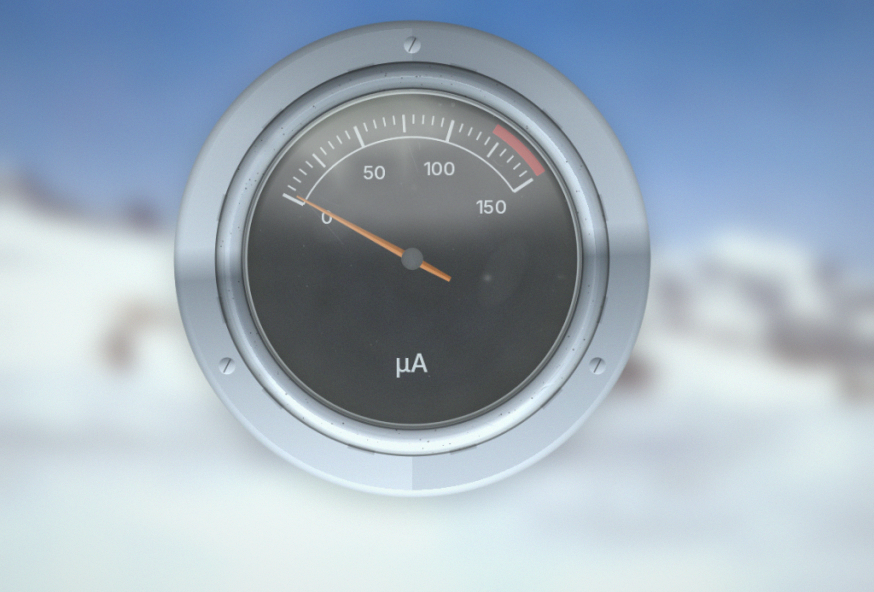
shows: 2.5 µA
